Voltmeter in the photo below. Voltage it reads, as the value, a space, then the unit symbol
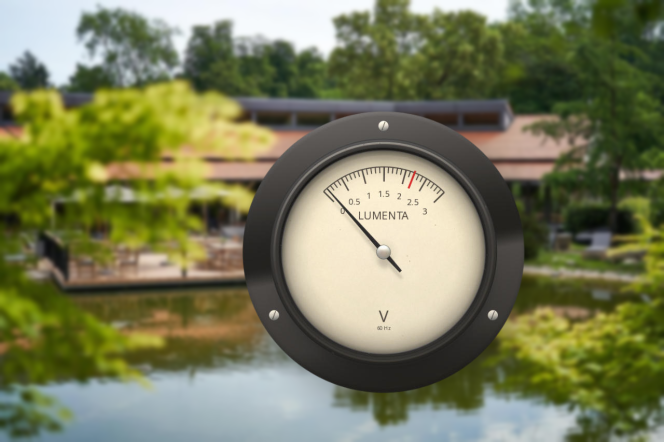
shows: 0.1 V
